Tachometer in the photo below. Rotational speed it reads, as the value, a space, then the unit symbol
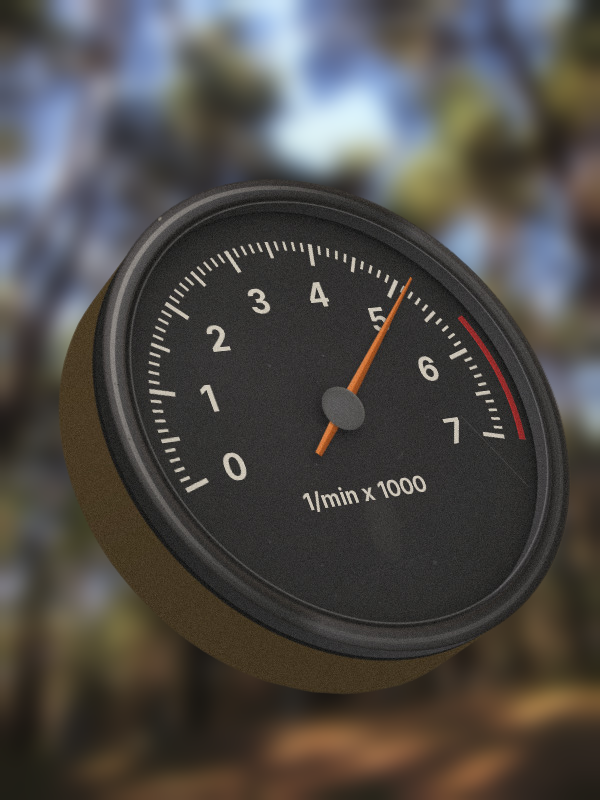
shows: 5100 rpm
